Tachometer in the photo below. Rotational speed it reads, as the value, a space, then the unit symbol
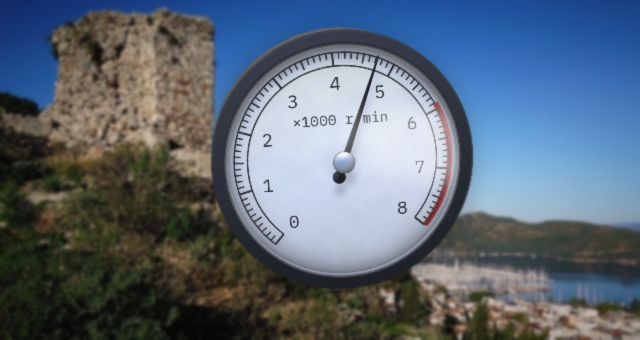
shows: 4700 rpm
